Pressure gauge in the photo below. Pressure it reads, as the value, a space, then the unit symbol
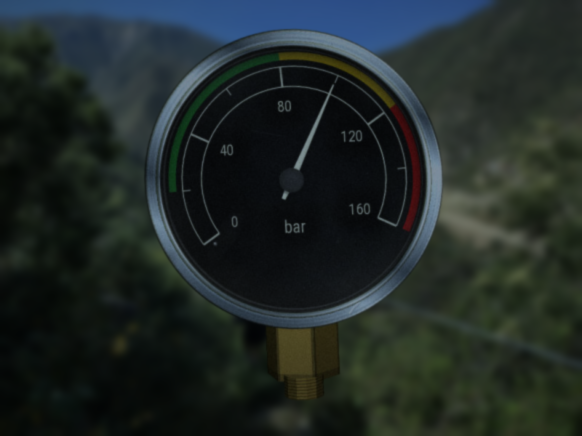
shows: 100 bar
